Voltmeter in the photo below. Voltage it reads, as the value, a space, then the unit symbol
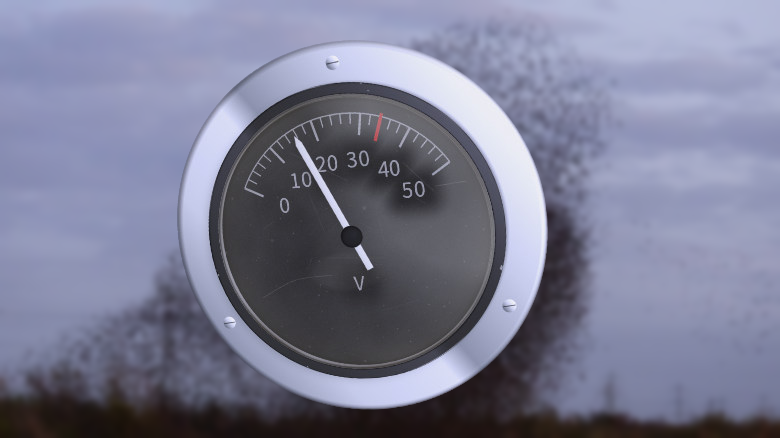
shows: 16 V
